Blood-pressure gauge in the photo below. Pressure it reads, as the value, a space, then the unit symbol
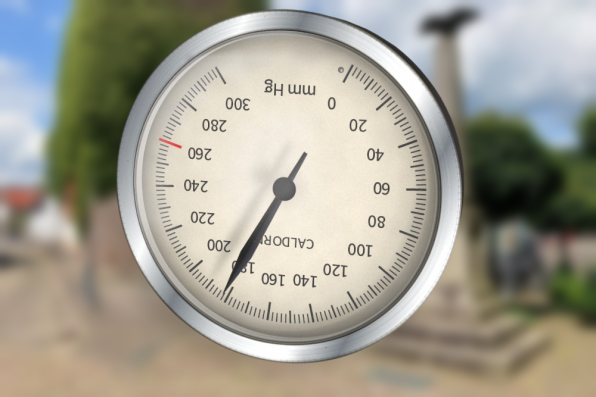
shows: 182 mmHg
